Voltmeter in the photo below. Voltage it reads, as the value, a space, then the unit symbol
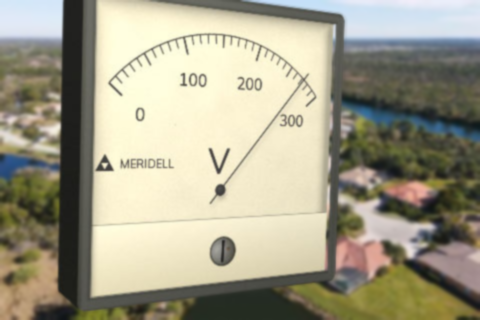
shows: 270 V
